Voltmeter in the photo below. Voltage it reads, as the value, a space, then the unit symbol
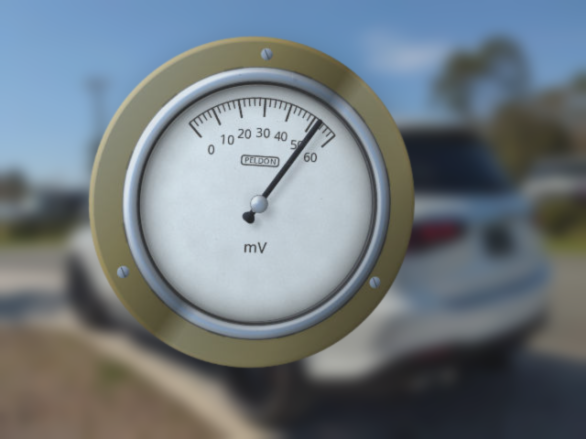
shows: 52 mV
